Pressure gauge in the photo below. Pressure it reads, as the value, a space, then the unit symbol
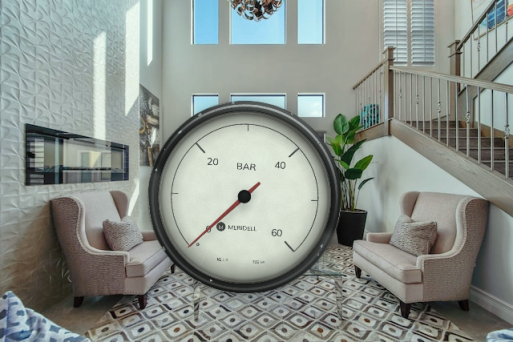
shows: 0 bar
